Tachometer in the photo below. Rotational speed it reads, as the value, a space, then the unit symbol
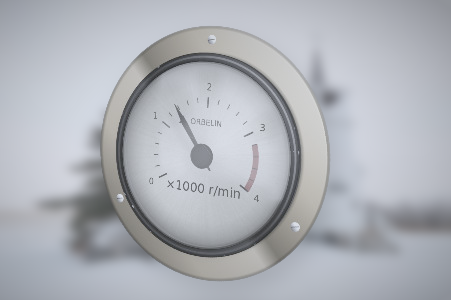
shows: 1400 rpm
